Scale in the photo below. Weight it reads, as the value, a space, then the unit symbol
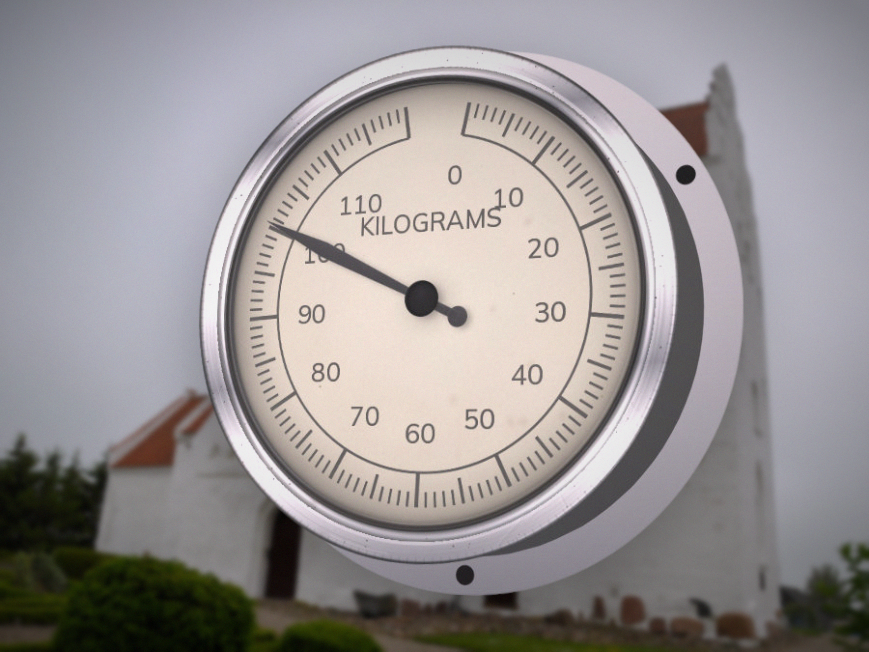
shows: 100.5 kg
